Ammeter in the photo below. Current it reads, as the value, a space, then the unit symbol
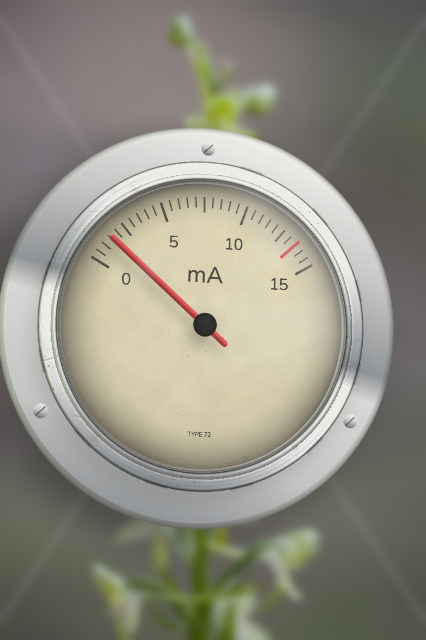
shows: 1.5 mA
